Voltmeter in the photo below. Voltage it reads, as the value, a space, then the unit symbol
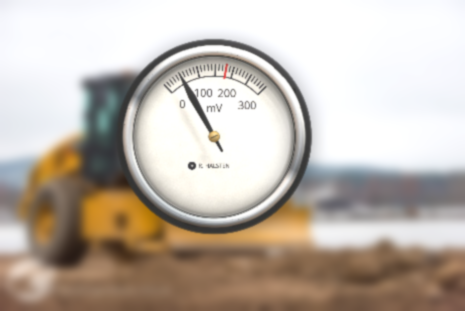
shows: 50 mV
